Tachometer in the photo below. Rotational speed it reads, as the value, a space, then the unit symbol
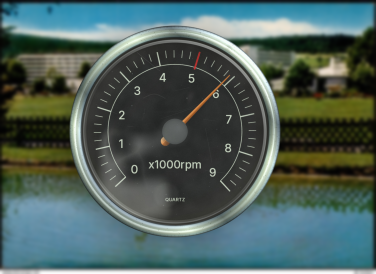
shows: 5900 rpm
